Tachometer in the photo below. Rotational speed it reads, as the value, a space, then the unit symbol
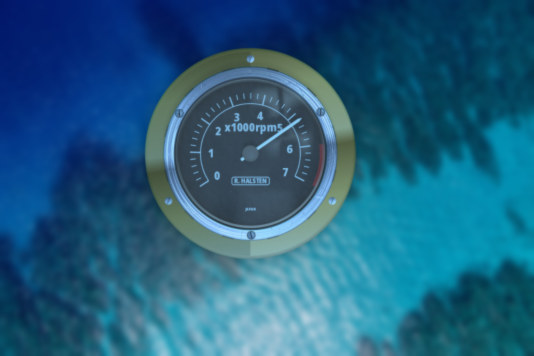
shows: 5200 rpm
